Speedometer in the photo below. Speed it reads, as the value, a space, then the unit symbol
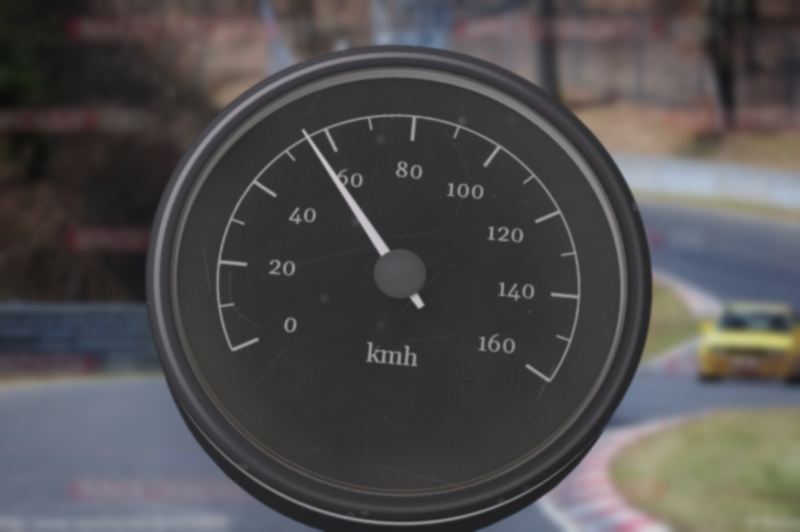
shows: 55 km/h
